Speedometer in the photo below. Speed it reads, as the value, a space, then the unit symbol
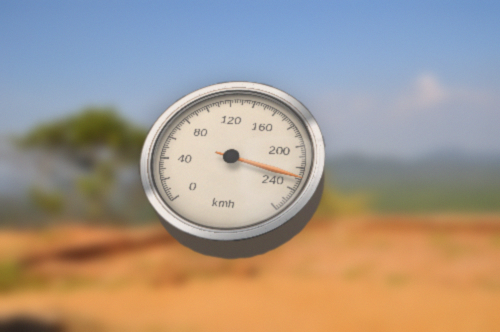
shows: 230 km/h
